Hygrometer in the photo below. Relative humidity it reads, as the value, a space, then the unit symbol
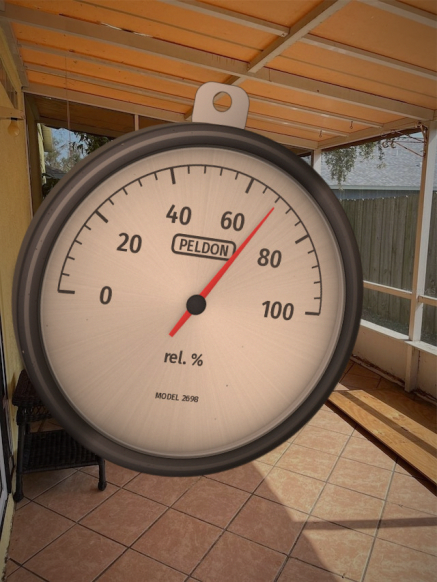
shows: 68 %
